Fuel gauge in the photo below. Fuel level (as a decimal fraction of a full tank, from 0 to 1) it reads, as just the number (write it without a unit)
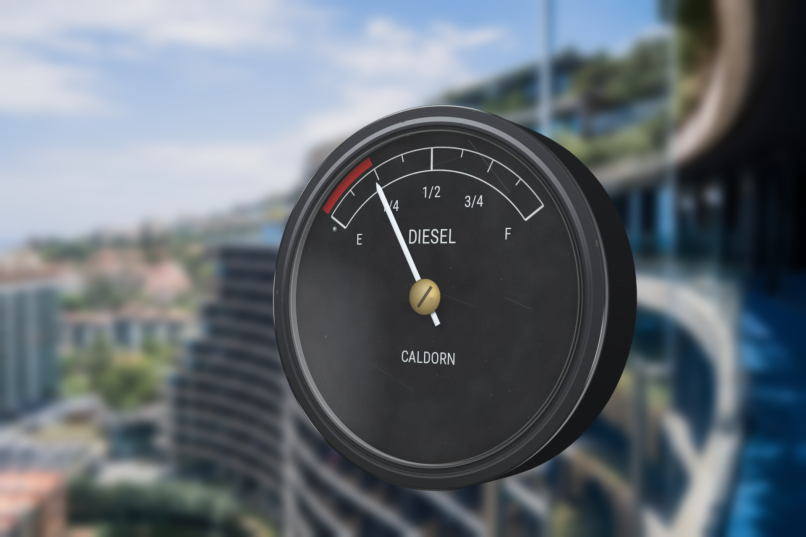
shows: 0.25
